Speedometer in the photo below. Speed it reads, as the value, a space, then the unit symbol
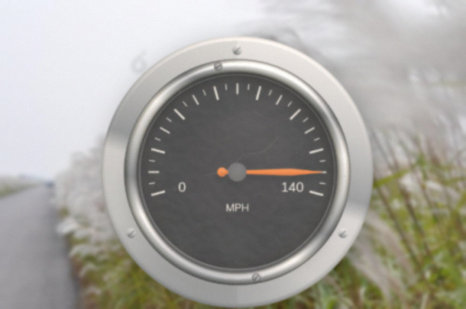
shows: 130 mph
